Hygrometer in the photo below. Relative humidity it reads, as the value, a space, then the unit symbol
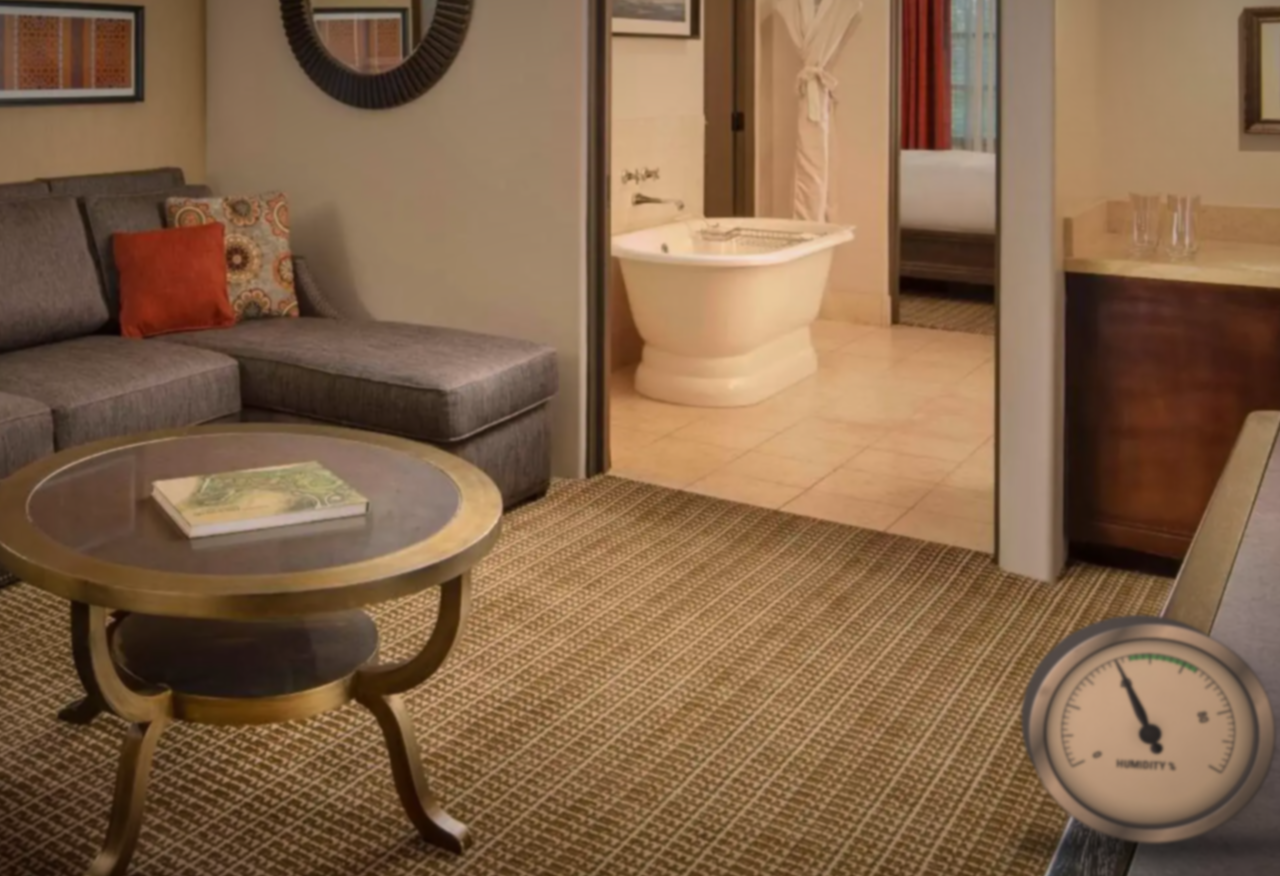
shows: 40 %
